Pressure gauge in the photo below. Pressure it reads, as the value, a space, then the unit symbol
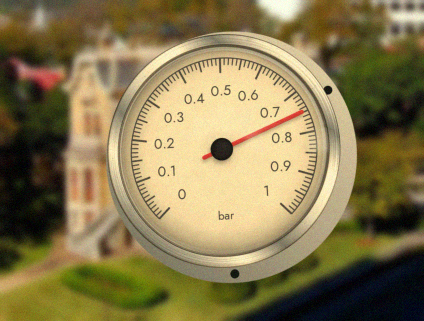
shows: 0.75 bar
